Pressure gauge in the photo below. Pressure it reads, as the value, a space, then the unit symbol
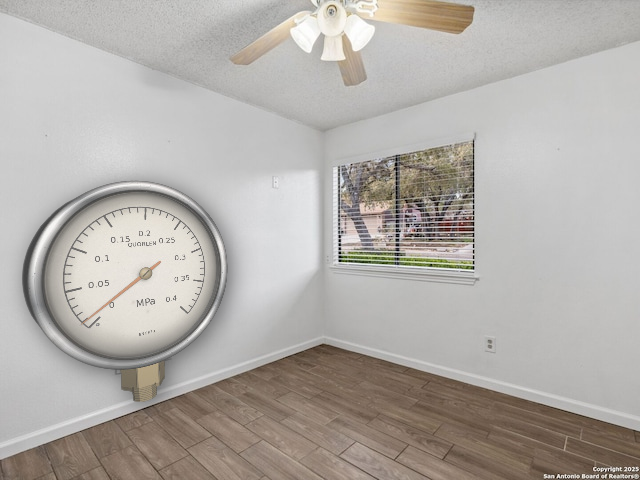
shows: 0.01 MPa
